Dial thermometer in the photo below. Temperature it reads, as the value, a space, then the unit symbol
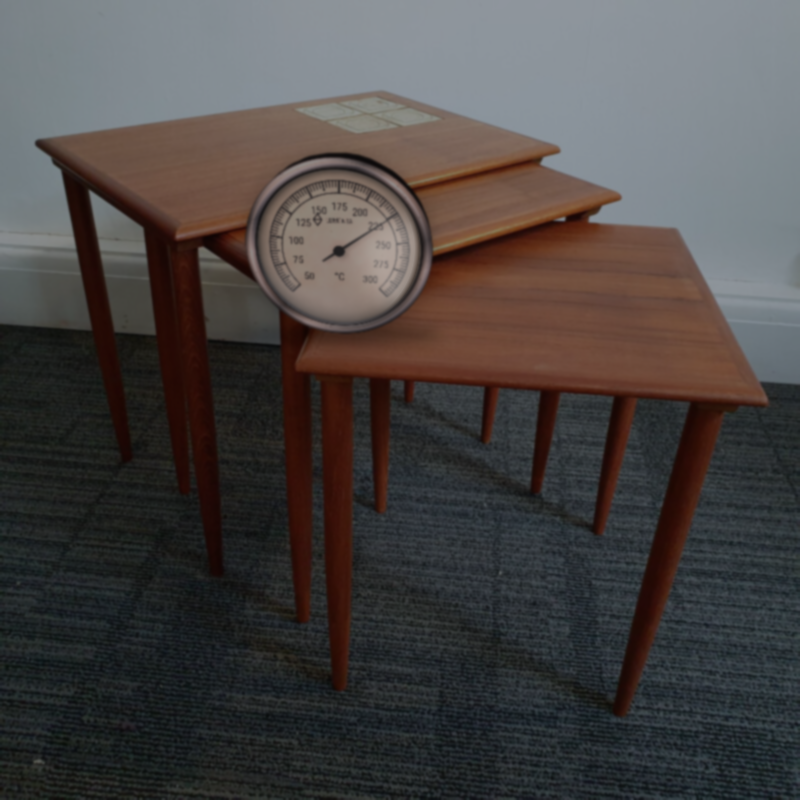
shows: 225 °C
